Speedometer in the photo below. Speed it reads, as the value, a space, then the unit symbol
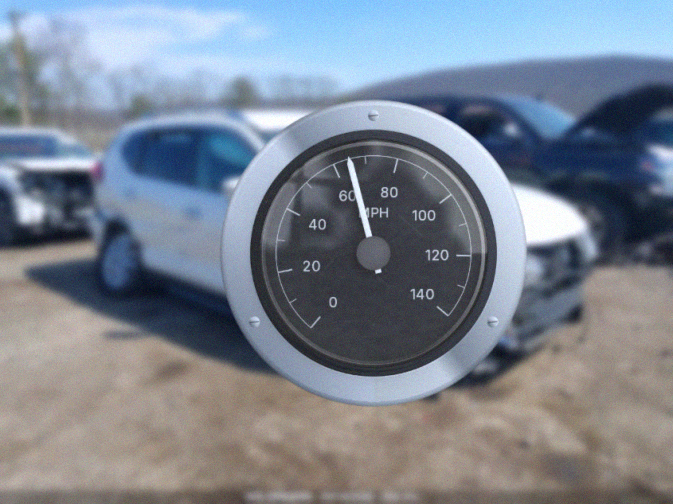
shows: 65 mph
